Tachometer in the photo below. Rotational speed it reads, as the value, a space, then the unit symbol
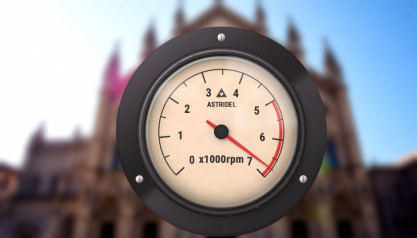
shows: 6750 rpm
